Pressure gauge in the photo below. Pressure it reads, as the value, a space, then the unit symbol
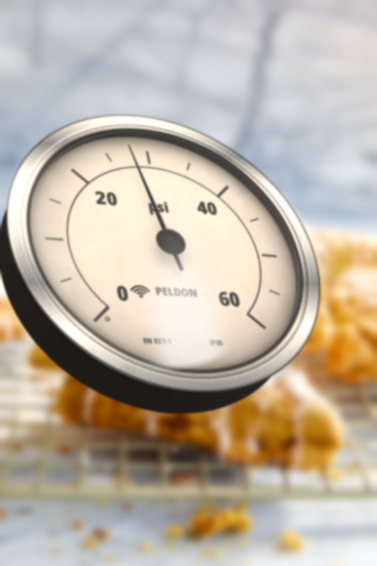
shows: 27.5 psi
